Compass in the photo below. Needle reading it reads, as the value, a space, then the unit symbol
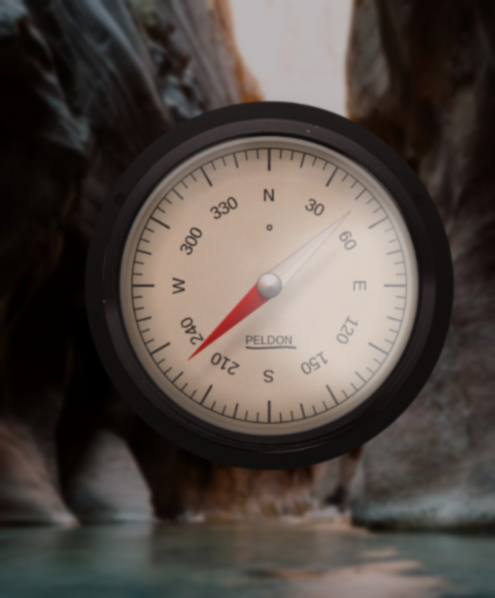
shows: 227.5 °
